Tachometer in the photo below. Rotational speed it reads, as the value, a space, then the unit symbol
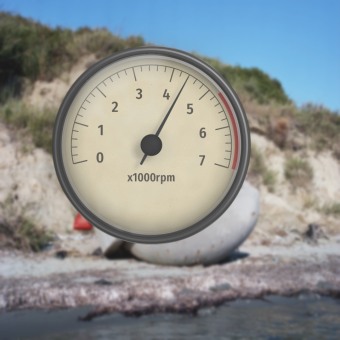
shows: 4400 rpm
